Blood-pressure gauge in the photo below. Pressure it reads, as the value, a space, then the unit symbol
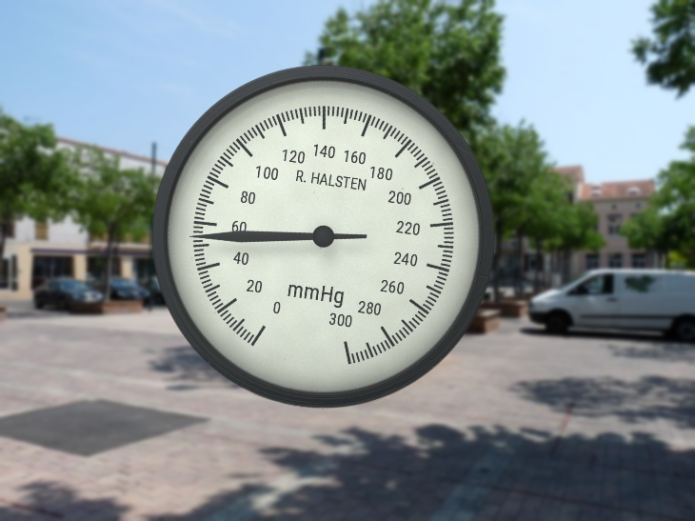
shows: 54 mmHg
